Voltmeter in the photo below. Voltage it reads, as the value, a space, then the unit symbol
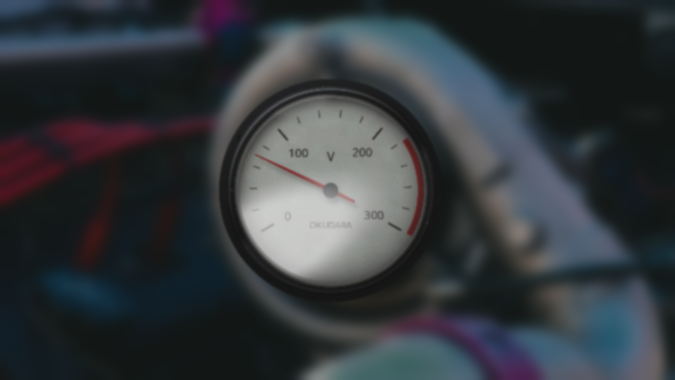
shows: 70 V
